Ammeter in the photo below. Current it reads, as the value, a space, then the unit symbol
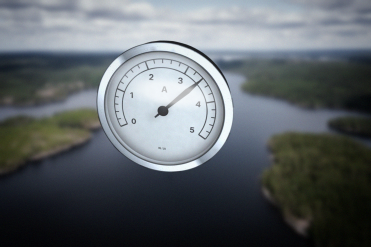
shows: 3.4 A
